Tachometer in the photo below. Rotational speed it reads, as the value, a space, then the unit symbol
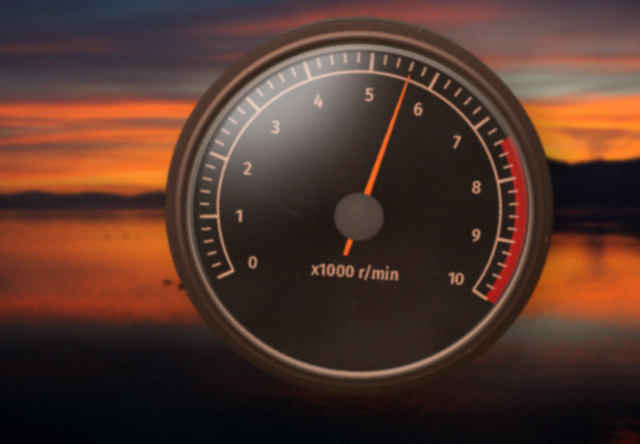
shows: 5600 rpm
